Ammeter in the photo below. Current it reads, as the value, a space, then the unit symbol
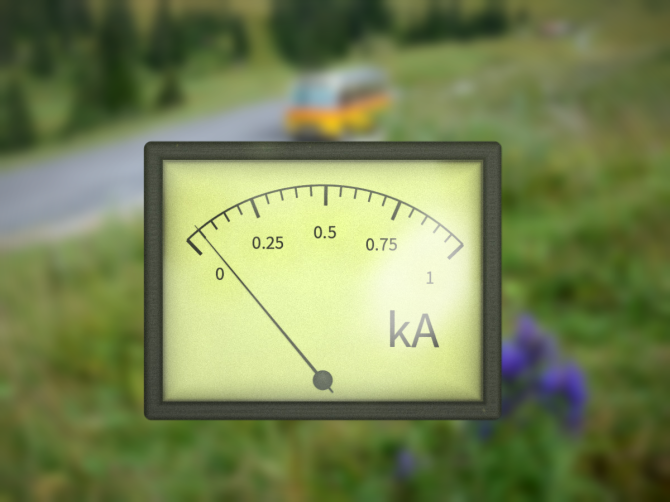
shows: 0.05 kA
